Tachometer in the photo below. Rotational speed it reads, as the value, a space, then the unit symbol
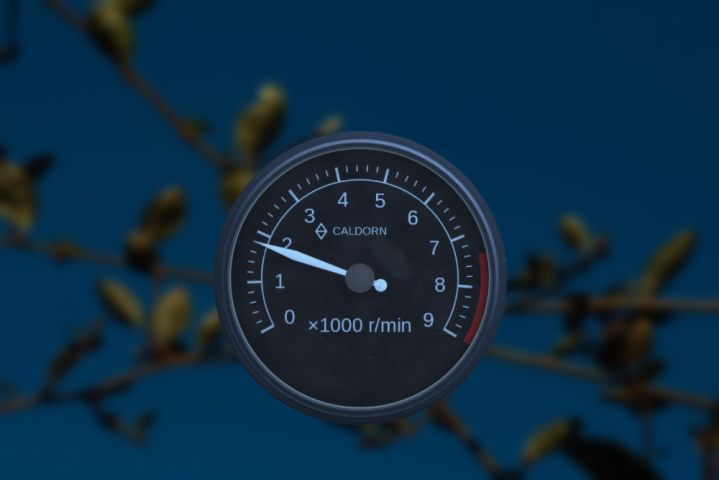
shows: 1800 rpm
